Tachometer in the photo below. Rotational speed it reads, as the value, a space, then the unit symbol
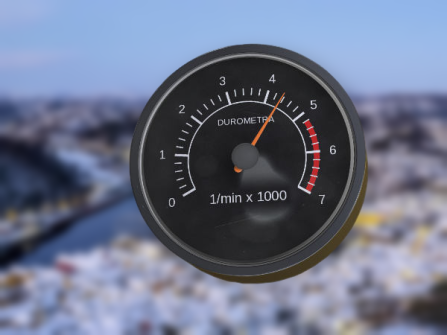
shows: 4400 rpm
